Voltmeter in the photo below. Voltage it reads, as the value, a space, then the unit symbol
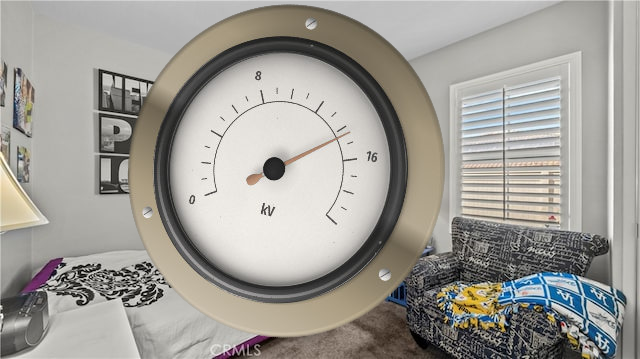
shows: 14.5 kV
